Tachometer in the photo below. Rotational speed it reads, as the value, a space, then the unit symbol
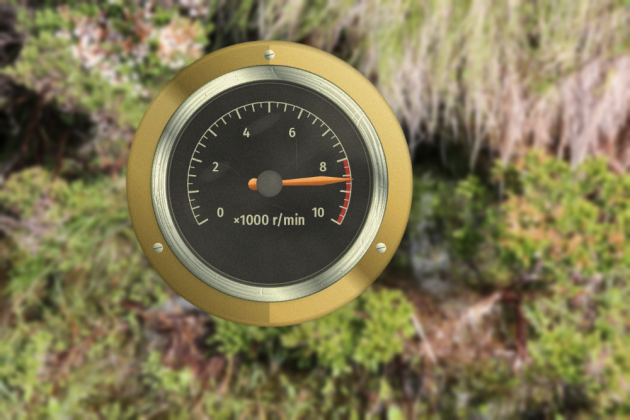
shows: 8625 rpm
